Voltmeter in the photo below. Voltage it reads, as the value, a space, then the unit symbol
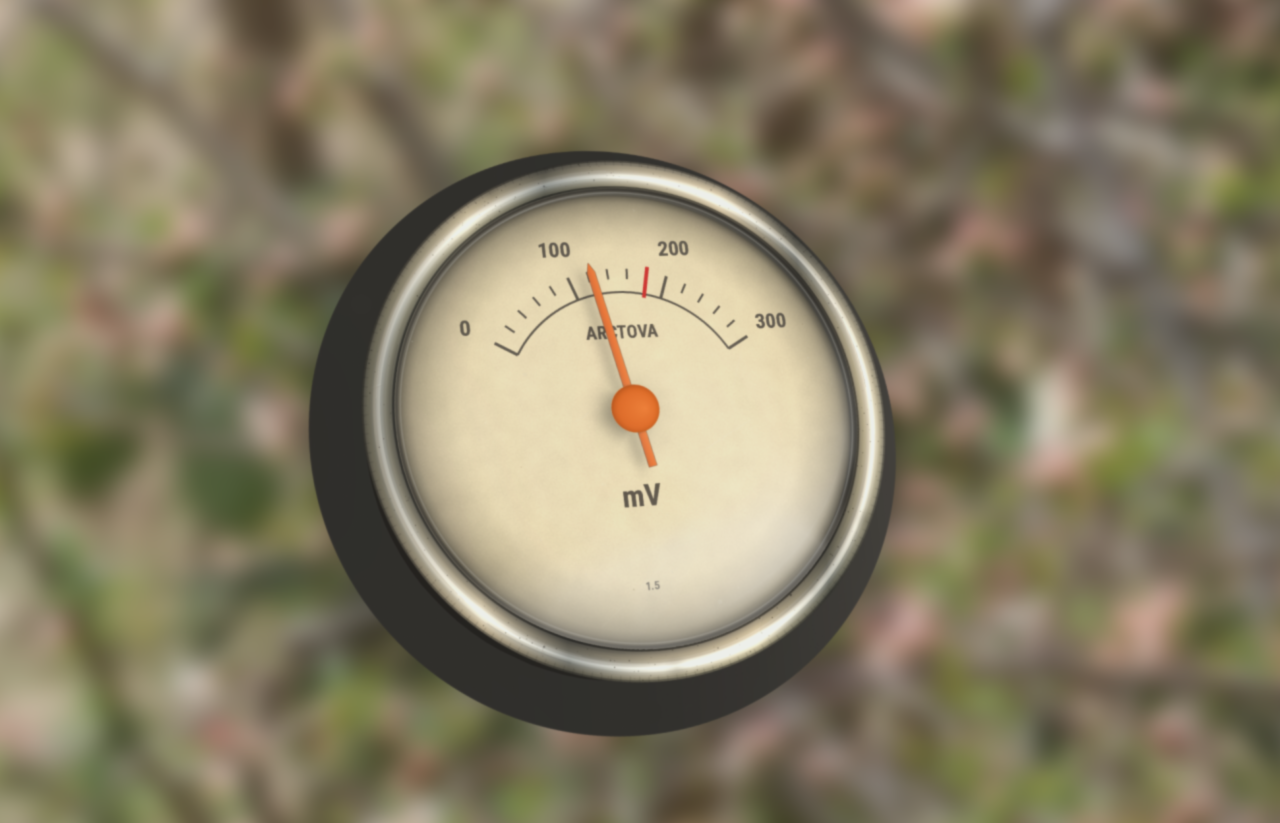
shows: 120 mV
